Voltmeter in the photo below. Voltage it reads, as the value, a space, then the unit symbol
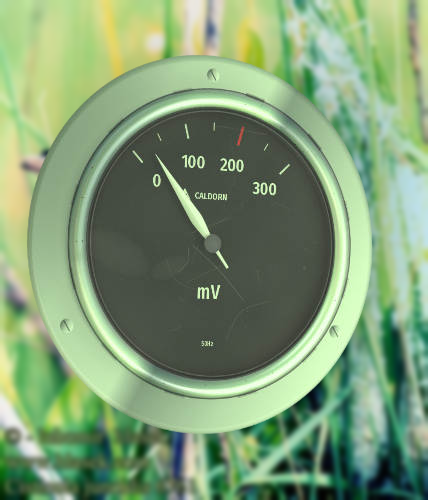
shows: 25 mV
